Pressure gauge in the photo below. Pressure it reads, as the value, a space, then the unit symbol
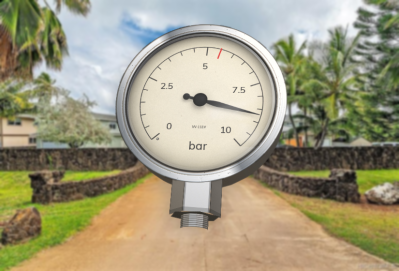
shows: 8.75 bar
